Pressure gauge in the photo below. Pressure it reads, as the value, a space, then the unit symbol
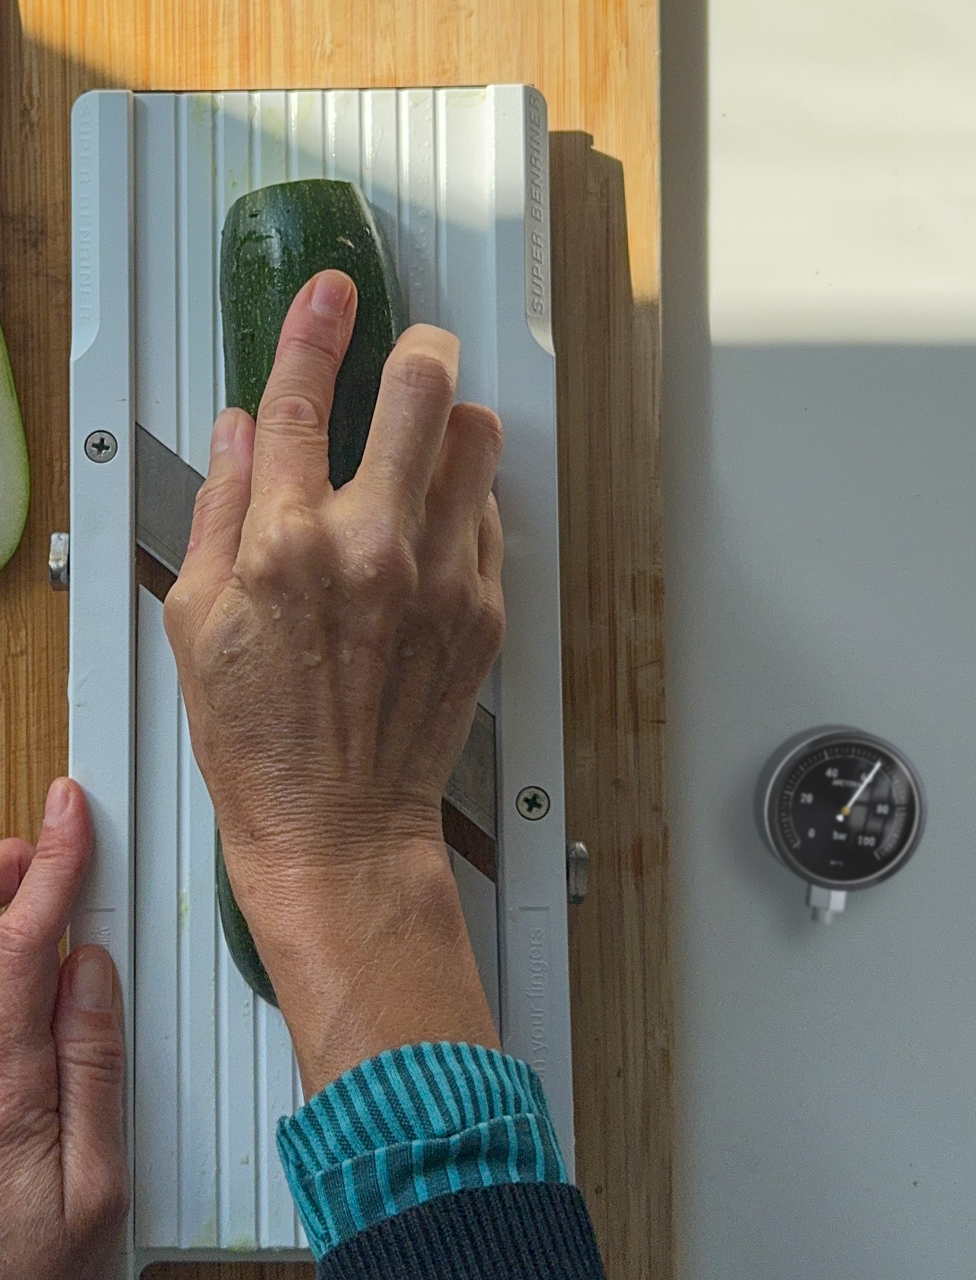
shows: 60 bar
